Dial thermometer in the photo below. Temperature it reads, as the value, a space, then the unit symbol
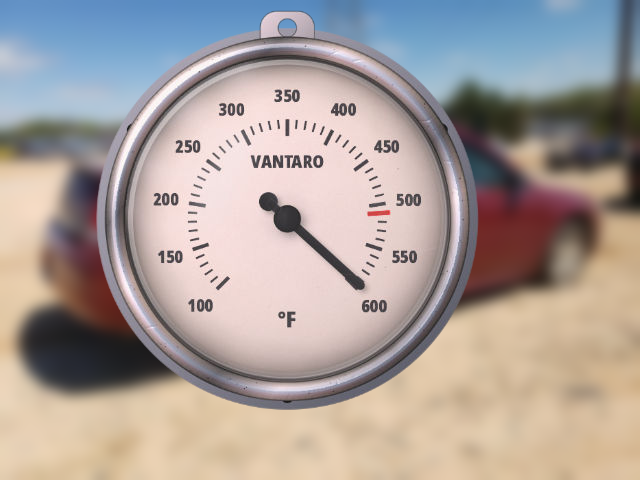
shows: 595 °F
